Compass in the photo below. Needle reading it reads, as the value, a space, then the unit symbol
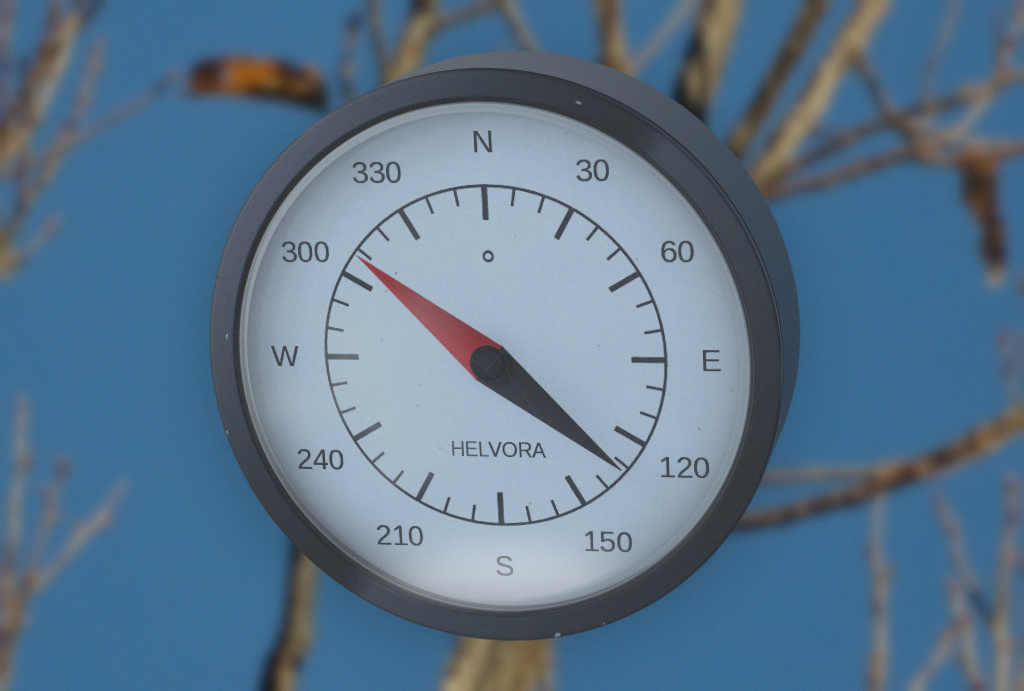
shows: 310 °
